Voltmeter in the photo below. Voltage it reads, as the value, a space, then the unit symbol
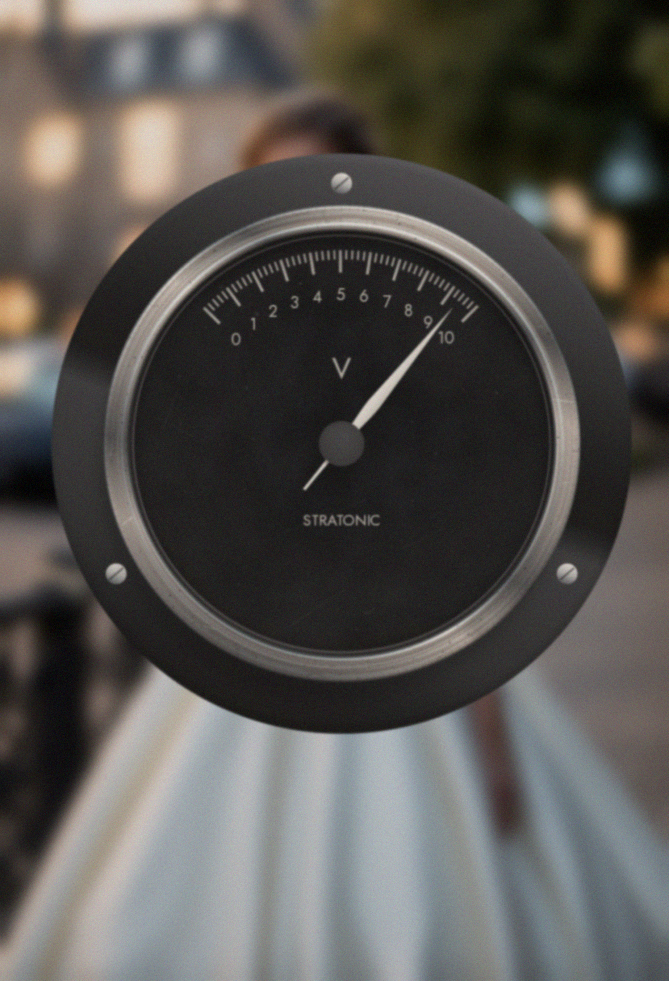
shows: 9.4 V
